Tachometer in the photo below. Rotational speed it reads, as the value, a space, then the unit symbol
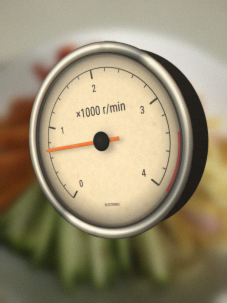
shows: 700 rpm
